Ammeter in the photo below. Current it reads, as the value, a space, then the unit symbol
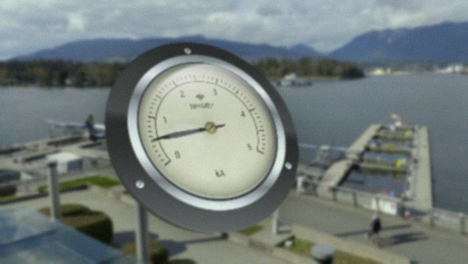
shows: 0.5 kA
